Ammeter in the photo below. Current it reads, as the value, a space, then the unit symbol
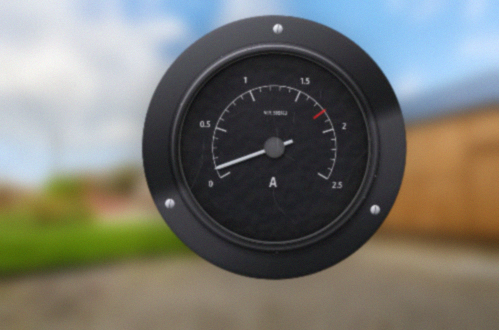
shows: 0.1 A
